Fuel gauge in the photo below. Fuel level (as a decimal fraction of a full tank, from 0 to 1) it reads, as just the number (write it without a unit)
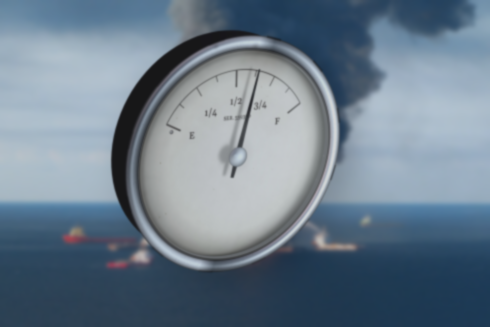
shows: 0.625
